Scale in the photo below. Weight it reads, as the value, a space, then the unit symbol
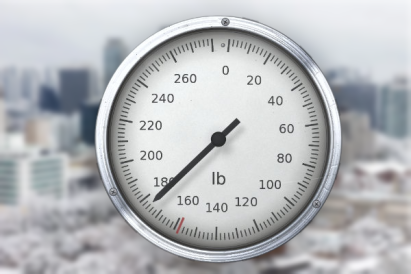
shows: 176 lb
